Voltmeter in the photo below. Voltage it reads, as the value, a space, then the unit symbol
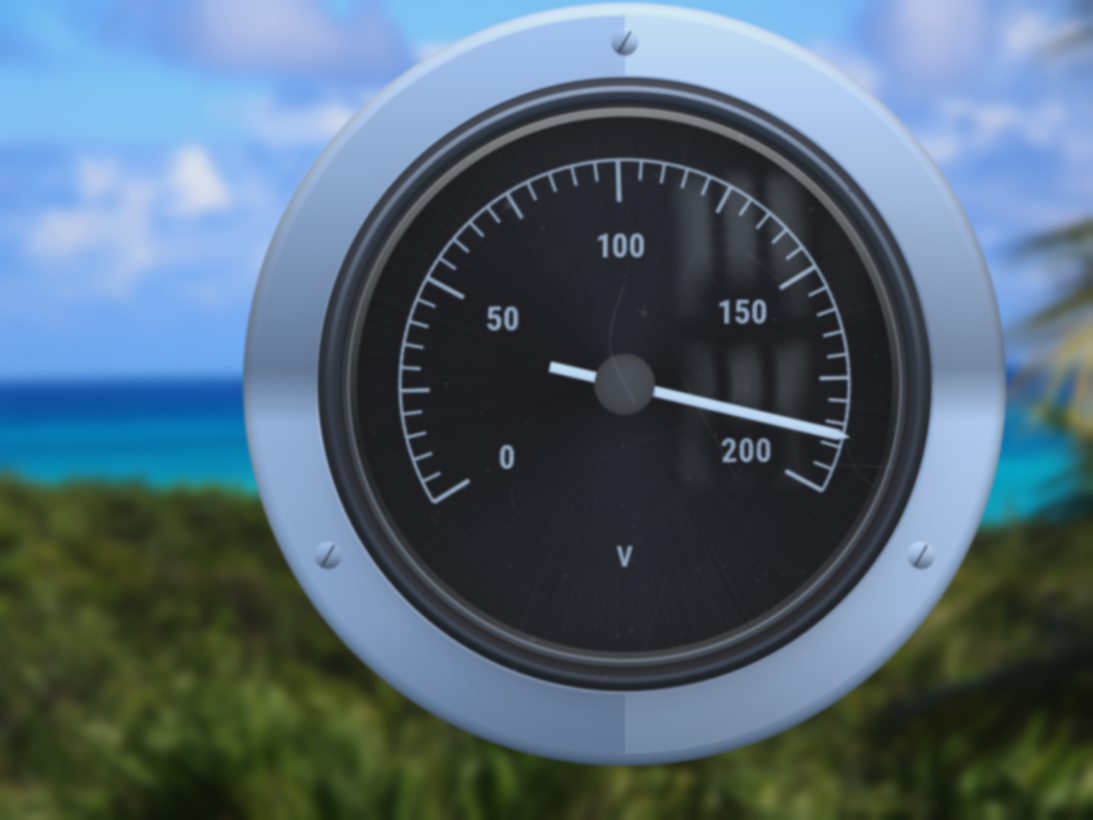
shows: 187.5 V
